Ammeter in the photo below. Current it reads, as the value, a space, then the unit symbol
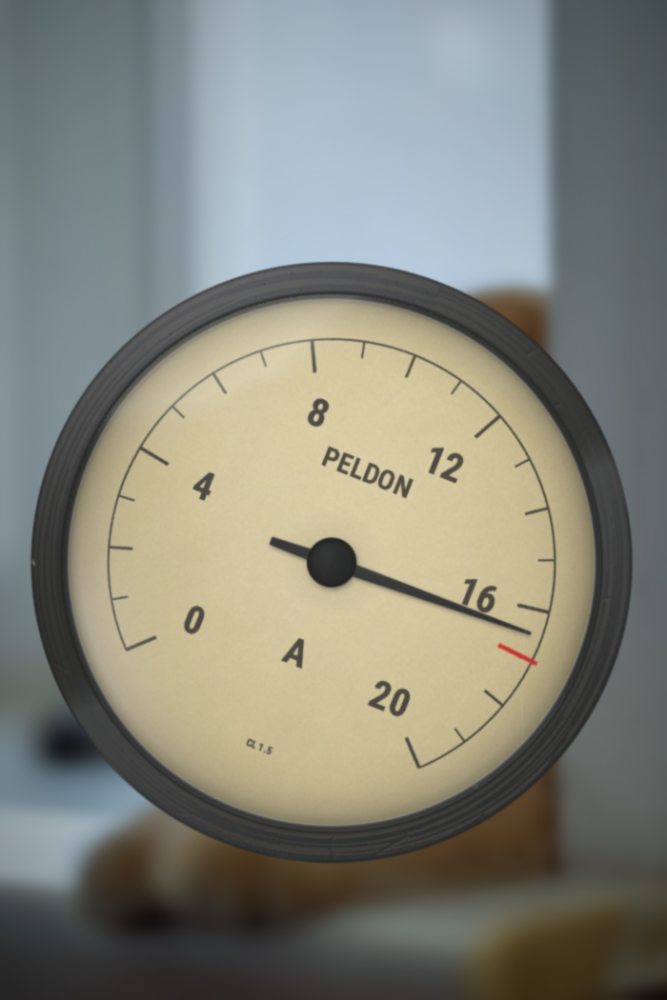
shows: 16.5 A
